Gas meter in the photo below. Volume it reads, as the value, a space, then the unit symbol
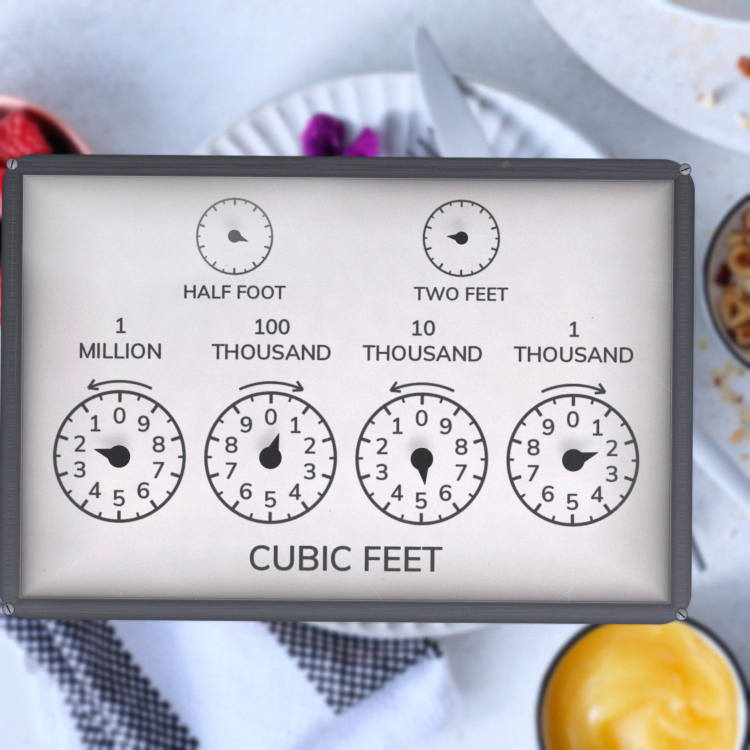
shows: 205200 ft³
